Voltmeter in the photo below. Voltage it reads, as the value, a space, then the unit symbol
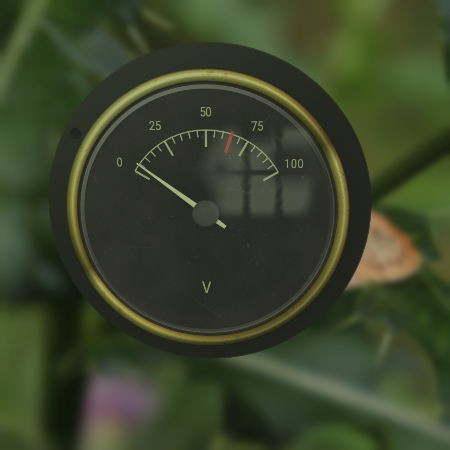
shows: 5 V
